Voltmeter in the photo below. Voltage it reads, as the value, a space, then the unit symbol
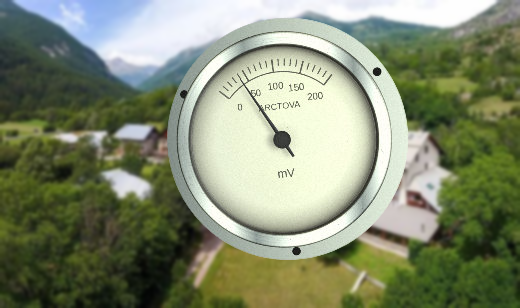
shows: 40 mV
